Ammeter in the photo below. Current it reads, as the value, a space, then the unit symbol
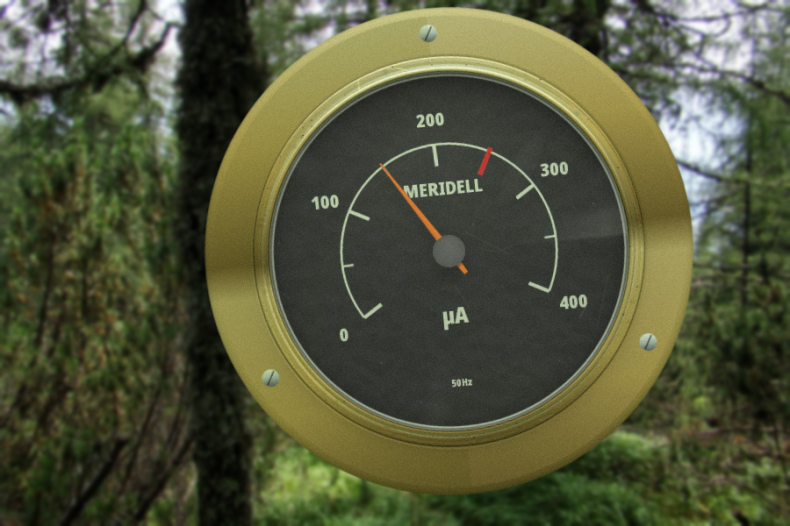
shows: 150 µA
